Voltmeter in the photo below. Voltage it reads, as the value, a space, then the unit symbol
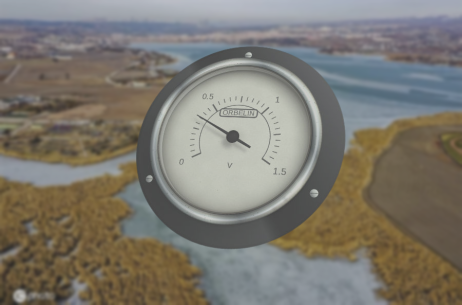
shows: 0.35 V
